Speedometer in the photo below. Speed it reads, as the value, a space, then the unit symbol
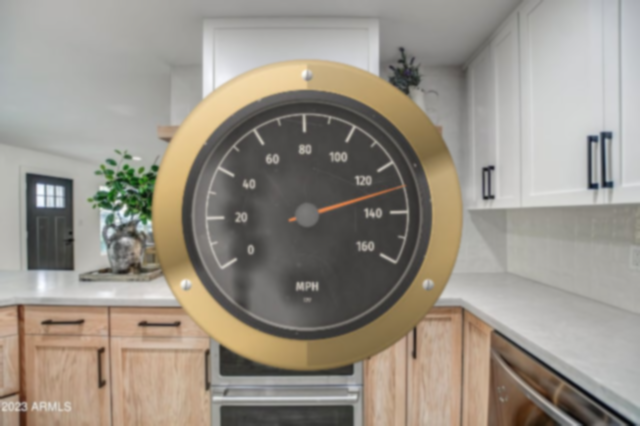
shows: 130 mph
